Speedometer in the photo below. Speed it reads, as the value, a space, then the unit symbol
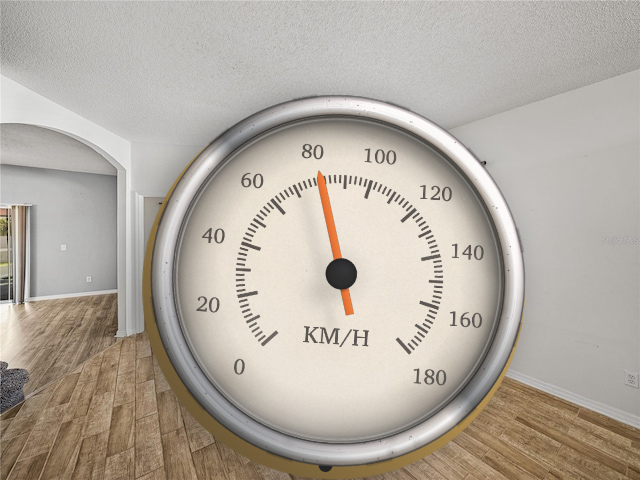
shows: 80 km/h
